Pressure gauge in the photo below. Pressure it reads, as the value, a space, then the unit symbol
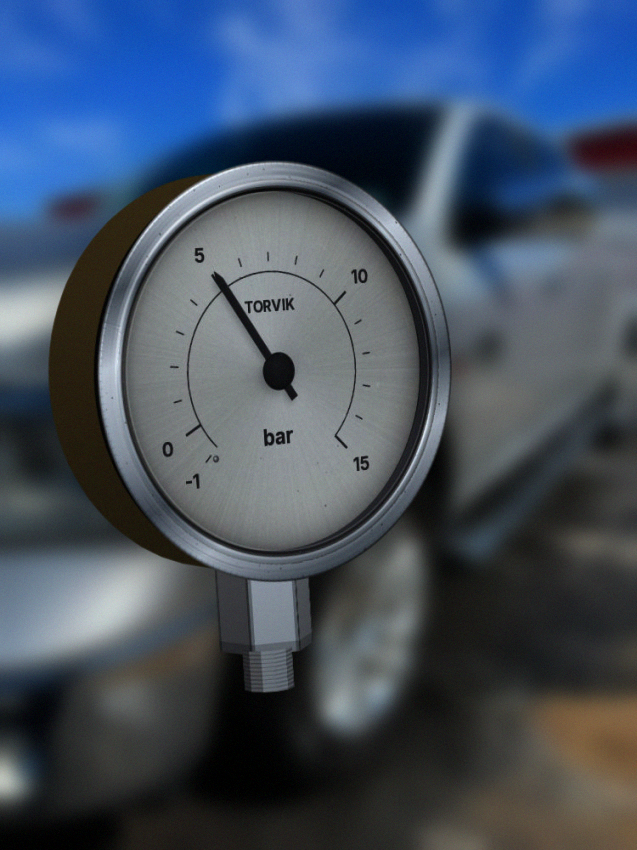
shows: 5 bar
